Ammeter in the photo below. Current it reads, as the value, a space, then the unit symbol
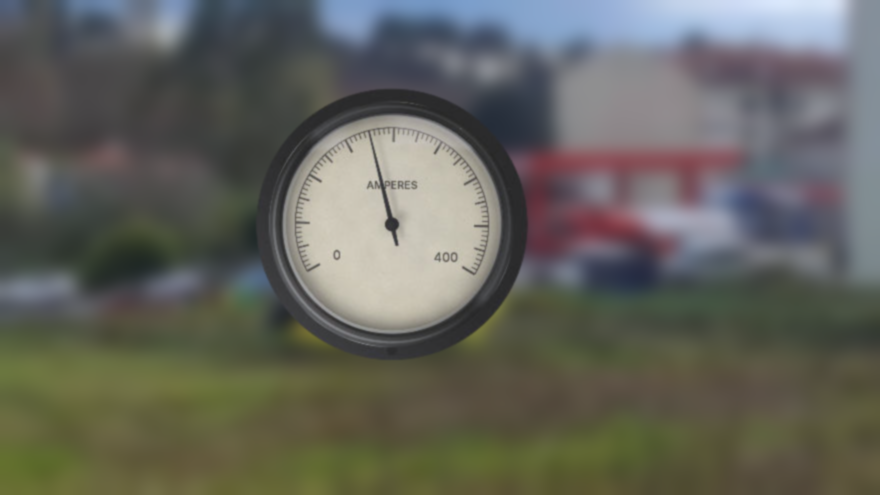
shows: 175 A
